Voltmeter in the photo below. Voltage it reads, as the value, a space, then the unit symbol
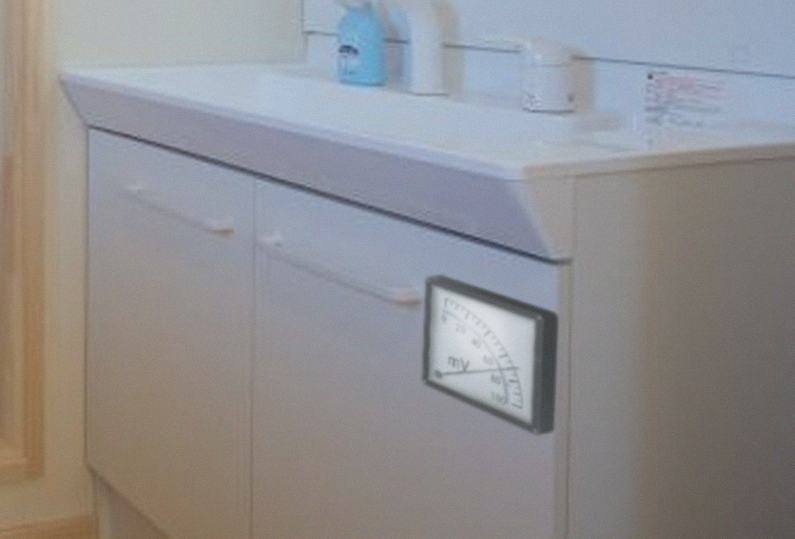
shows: 70 mV
